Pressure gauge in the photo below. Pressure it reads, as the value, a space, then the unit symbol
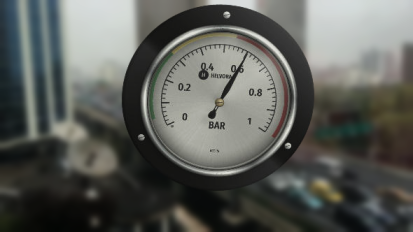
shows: 0.6 bar
